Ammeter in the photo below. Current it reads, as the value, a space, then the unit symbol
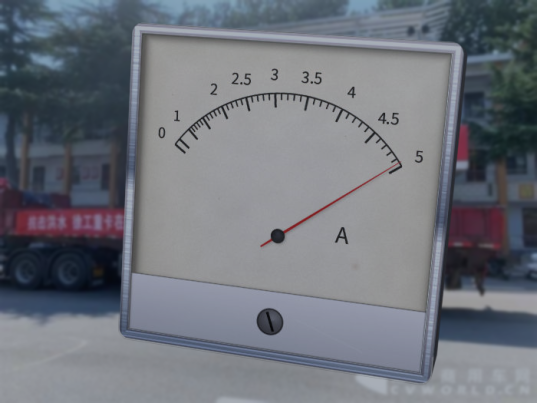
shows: 4.95 A
